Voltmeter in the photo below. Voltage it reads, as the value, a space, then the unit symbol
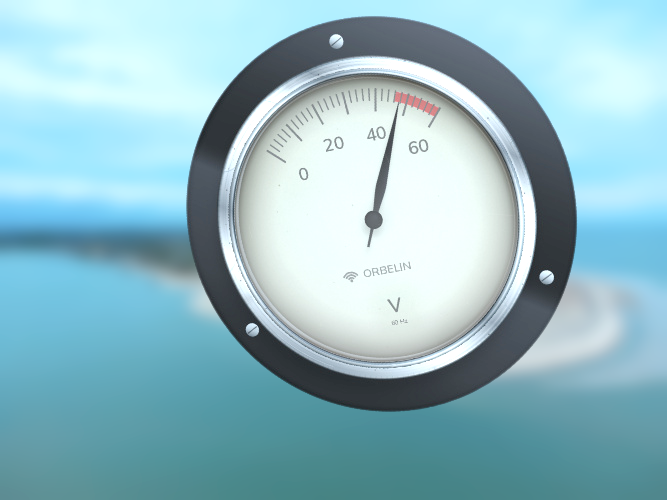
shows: 48 V
